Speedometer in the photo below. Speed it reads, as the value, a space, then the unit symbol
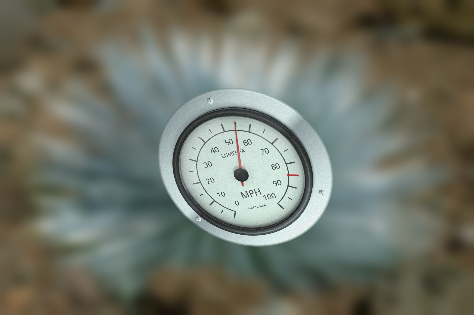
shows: 55 mph
